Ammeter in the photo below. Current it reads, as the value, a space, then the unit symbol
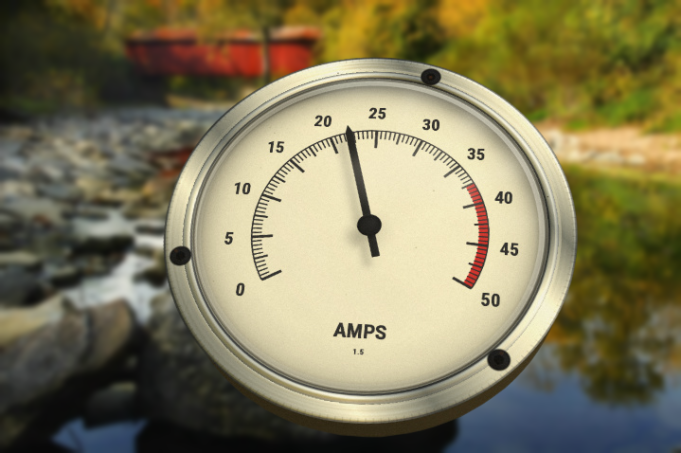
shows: 22 A
